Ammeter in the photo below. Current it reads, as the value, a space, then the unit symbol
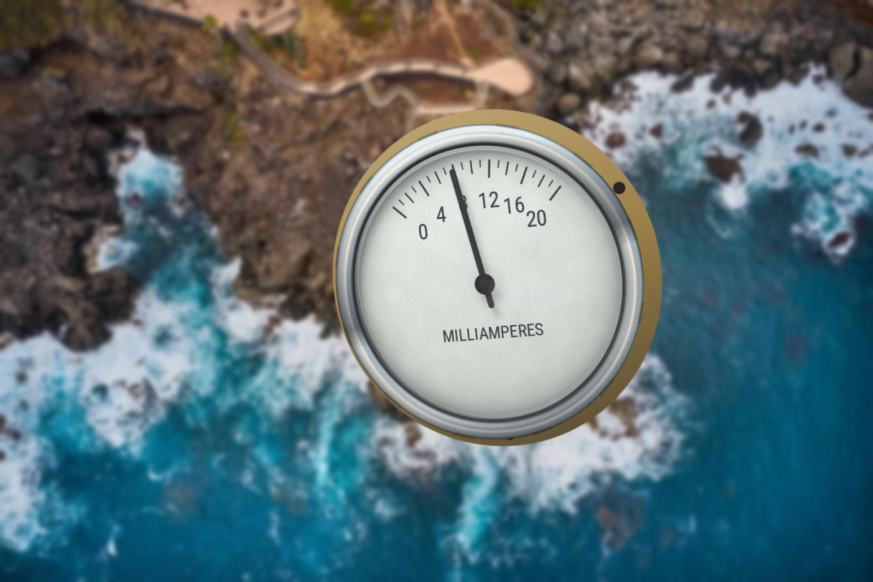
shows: 8 mA
